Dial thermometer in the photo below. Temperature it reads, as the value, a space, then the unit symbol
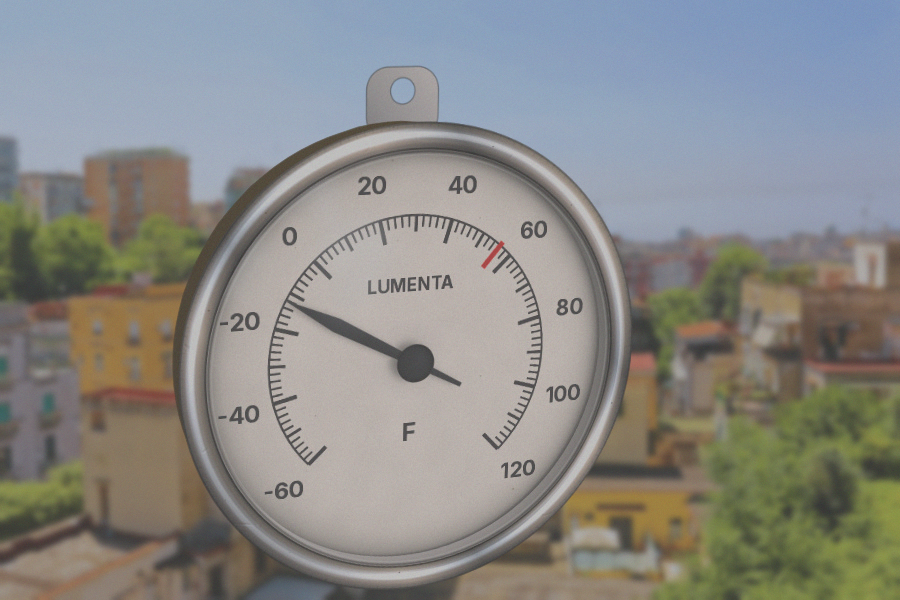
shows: -12 °F
